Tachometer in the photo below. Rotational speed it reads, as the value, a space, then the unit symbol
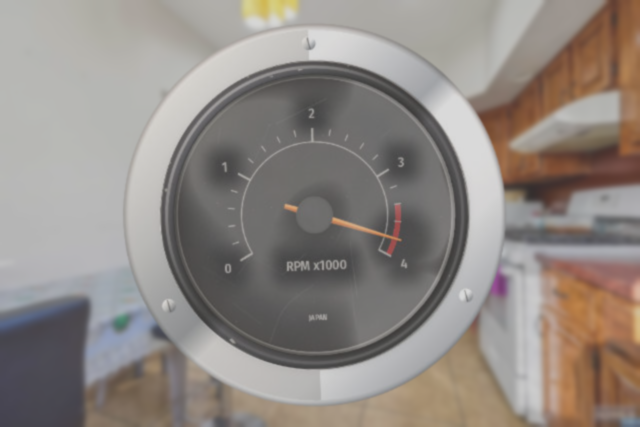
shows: 3800 rpm
